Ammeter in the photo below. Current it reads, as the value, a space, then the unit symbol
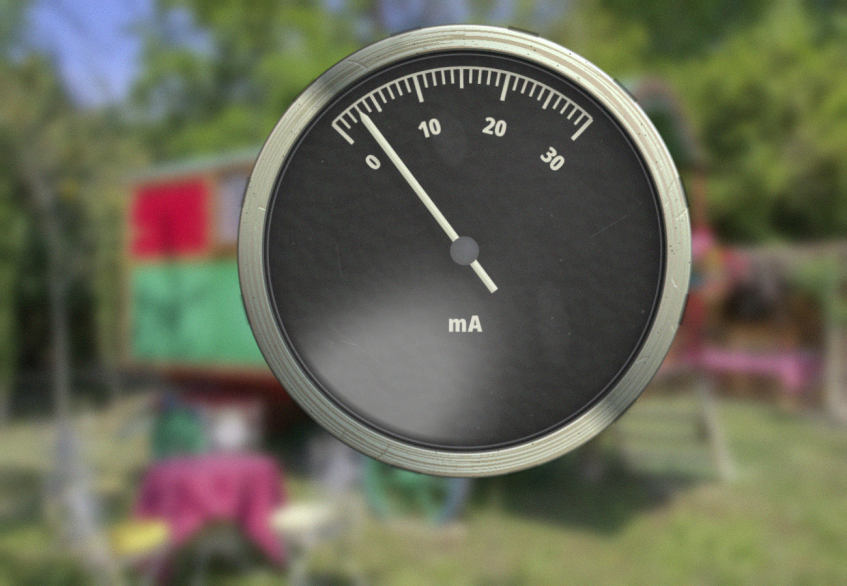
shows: 3 mA
